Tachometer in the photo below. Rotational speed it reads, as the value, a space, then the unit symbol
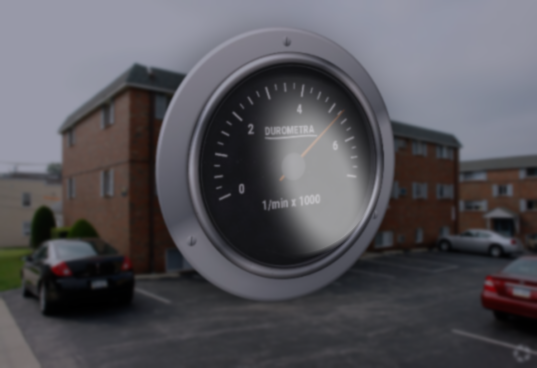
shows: 5250 rpm
